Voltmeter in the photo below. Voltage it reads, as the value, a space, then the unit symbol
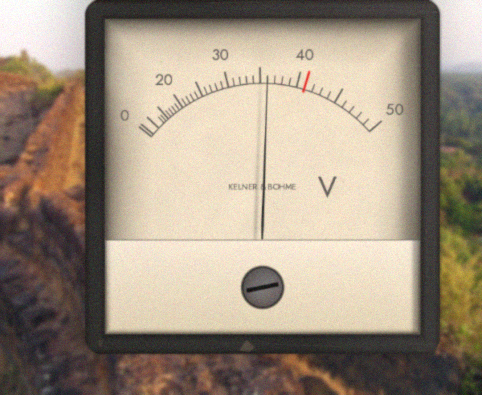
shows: 36 V
